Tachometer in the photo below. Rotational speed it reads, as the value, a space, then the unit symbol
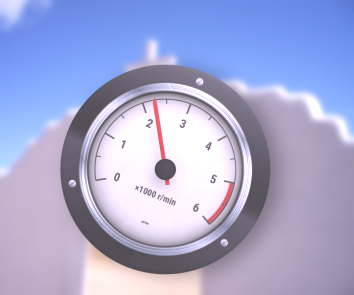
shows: 2250 rpm
